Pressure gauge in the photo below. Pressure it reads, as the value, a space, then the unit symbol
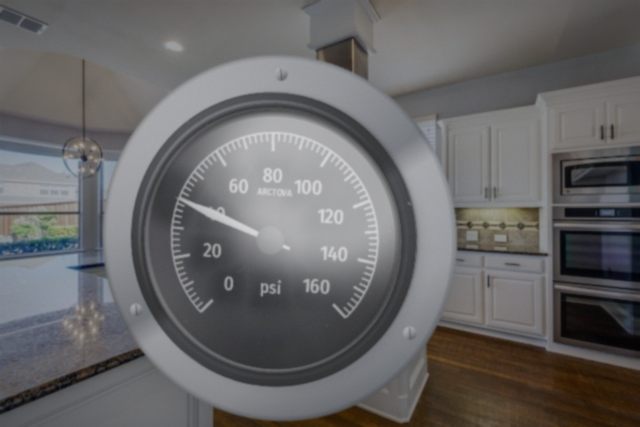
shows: 40 psi
